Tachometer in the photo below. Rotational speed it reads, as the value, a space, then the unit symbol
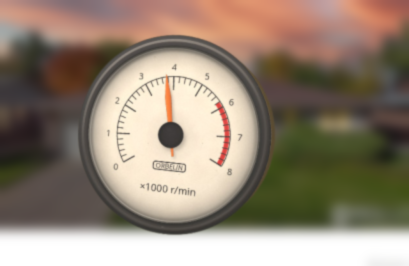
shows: 3800 rpm
